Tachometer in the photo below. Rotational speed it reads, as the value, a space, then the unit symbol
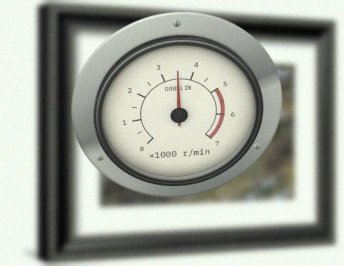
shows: 3500 rpm
